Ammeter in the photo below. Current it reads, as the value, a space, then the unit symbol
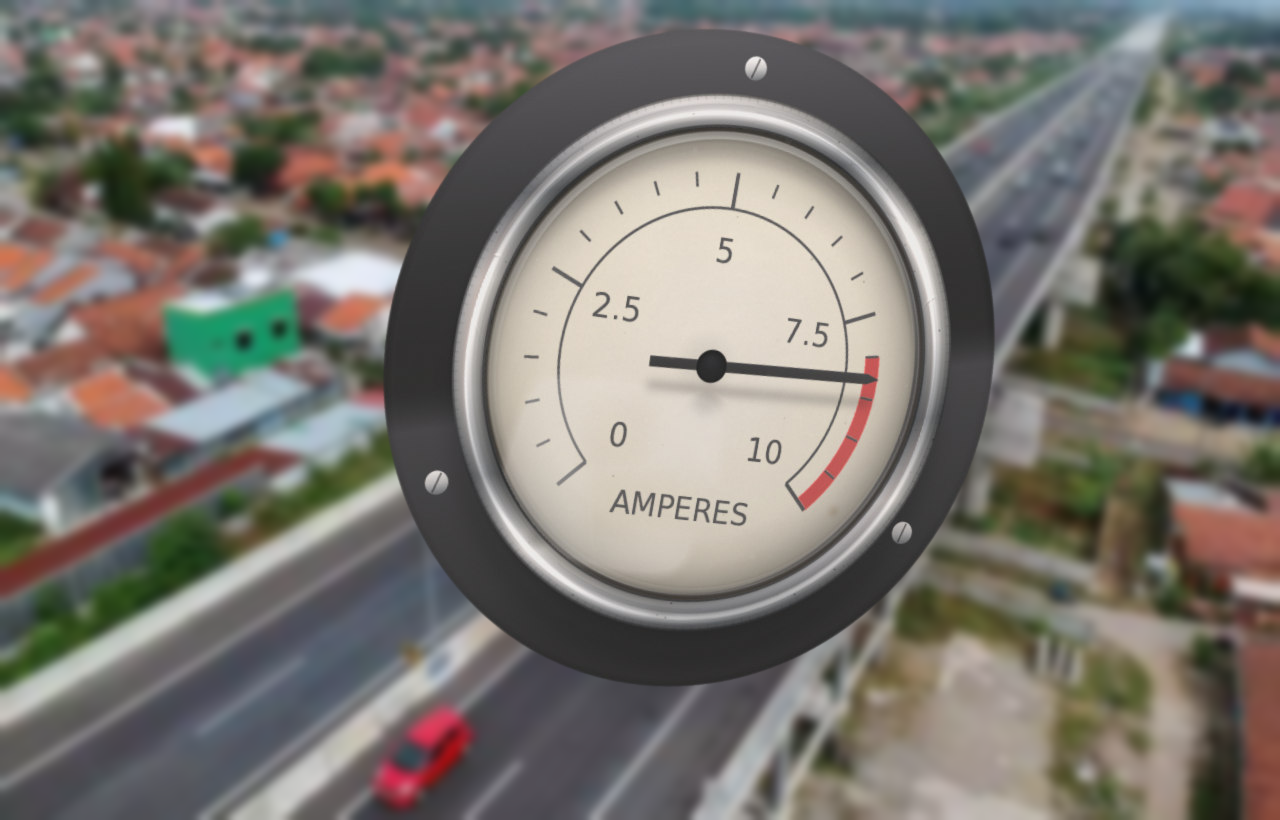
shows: 8.25 A
